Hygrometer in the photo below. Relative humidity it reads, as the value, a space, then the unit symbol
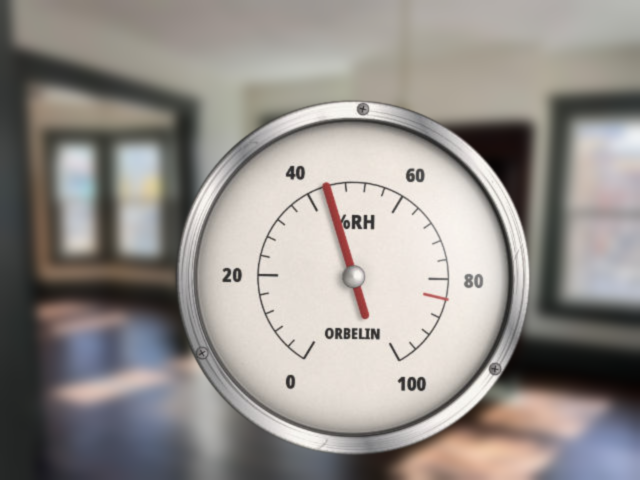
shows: 44 %
